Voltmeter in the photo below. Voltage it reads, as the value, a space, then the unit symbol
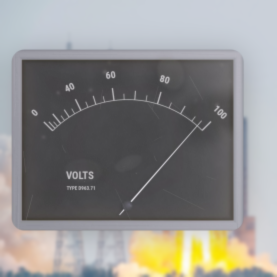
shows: 97.5 V
